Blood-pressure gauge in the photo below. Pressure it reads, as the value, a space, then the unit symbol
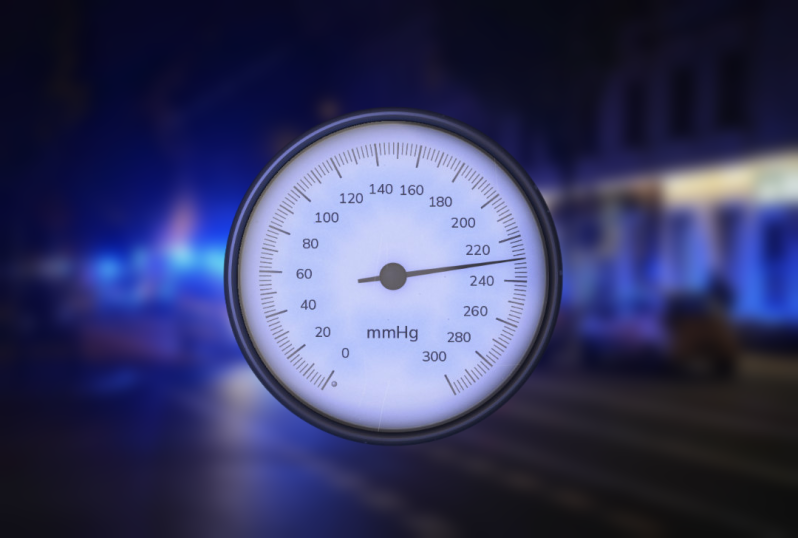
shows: 230 mmHg
